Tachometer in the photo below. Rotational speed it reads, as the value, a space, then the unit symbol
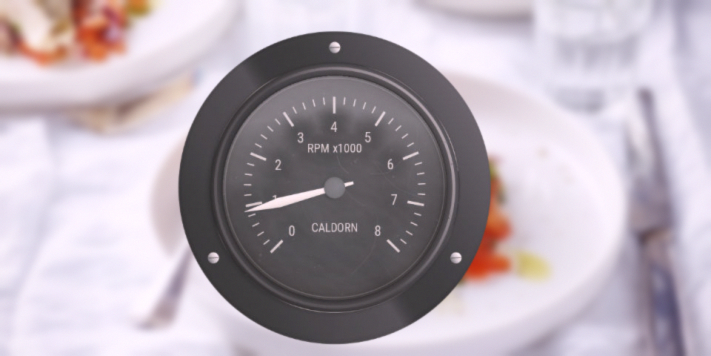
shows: 900 rpm
